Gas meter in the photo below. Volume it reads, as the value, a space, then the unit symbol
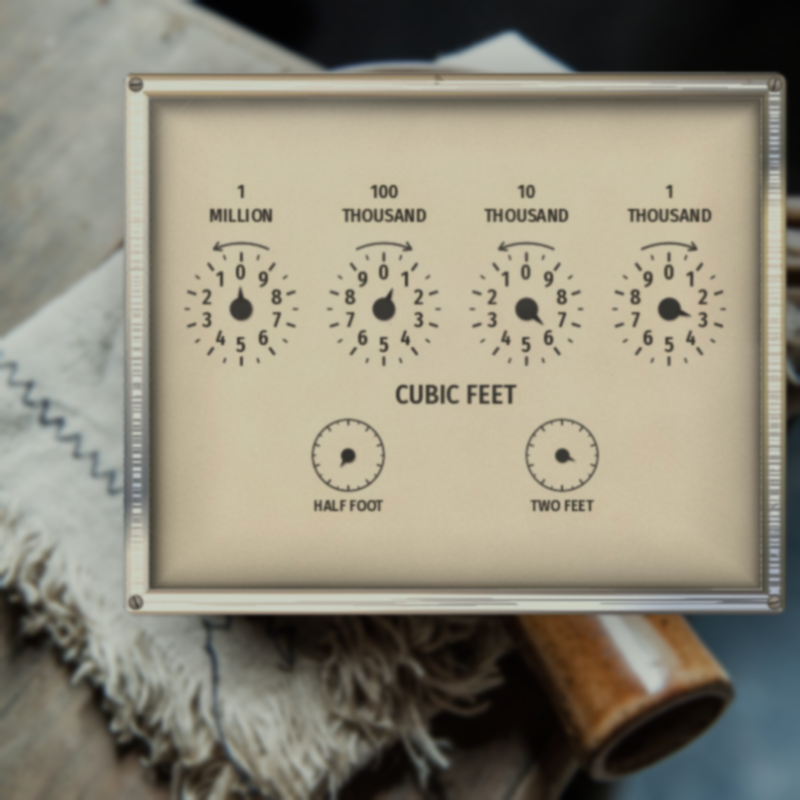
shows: 6300 ft³
